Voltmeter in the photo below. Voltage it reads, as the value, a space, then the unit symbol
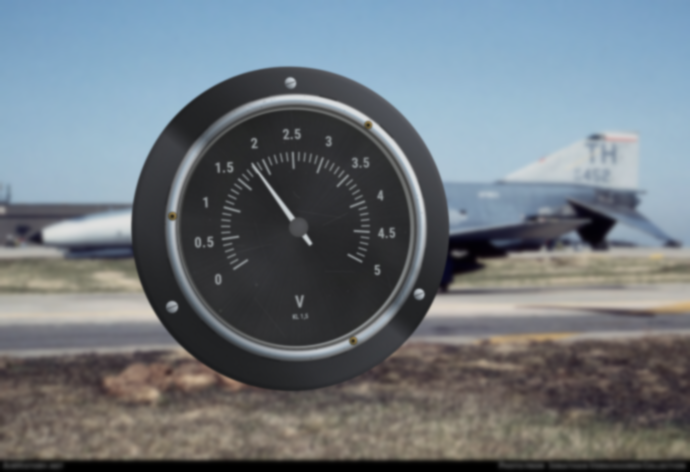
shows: 1.8 V
